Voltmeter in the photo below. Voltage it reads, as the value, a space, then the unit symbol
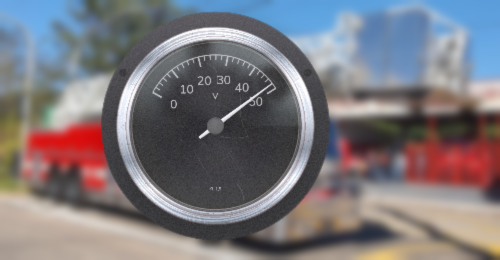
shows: 48 V
